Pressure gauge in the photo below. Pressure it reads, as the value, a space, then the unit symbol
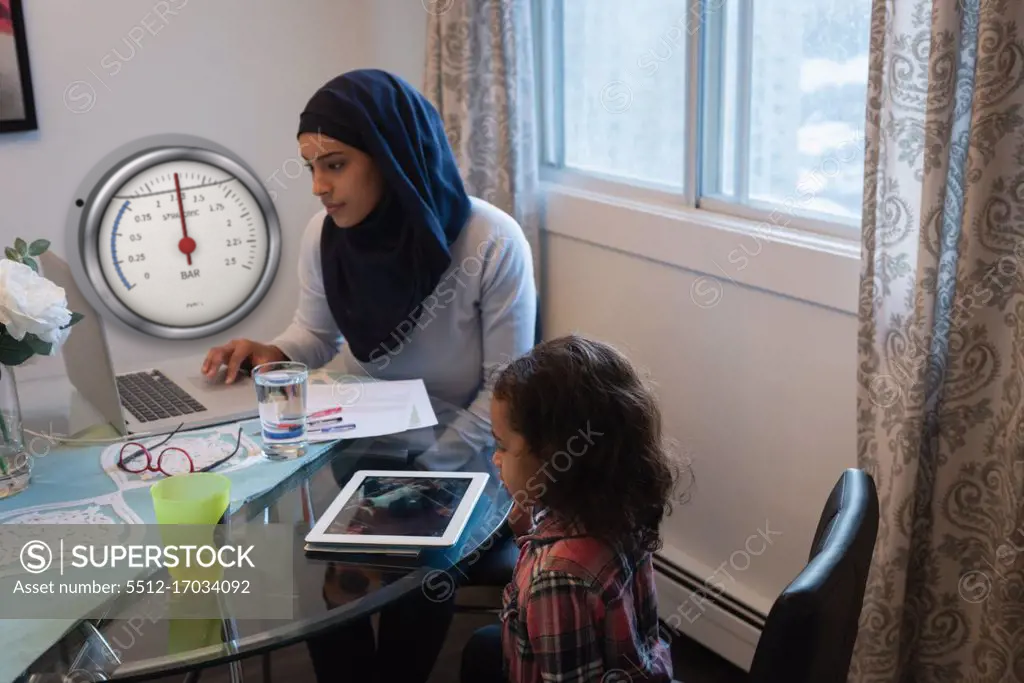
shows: 1.25 bar
